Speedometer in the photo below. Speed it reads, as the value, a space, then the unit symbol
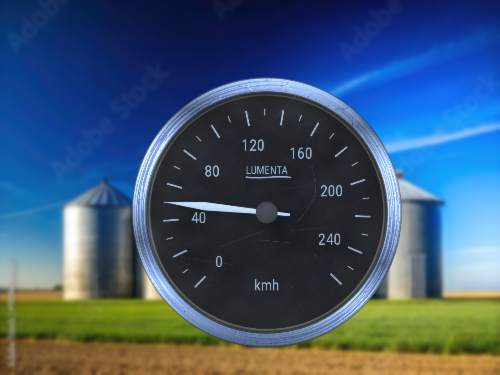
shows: 50 km/h
